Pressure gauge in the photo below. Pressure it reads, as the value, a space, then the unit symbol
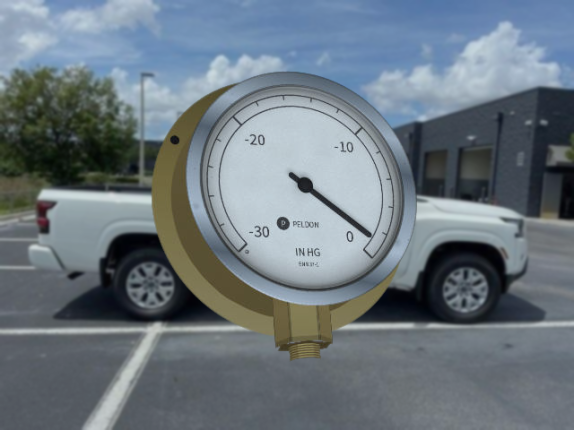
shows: -1 inHg
